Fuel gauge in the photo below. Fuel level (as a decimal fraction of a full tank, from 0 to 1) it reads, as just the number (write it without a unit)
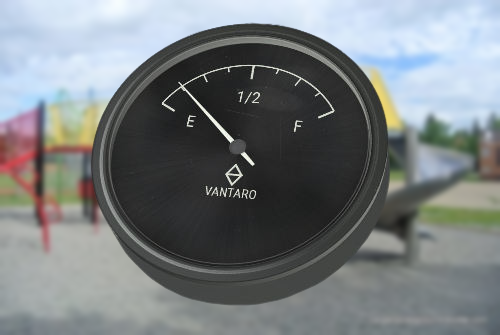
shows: 0.125
